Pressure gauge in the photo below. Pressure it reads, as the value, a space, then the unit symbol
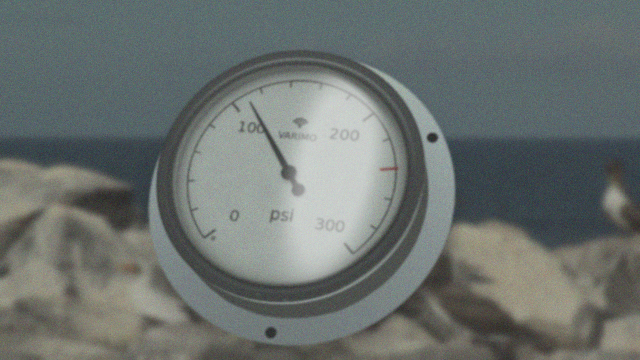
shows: 110 psi
